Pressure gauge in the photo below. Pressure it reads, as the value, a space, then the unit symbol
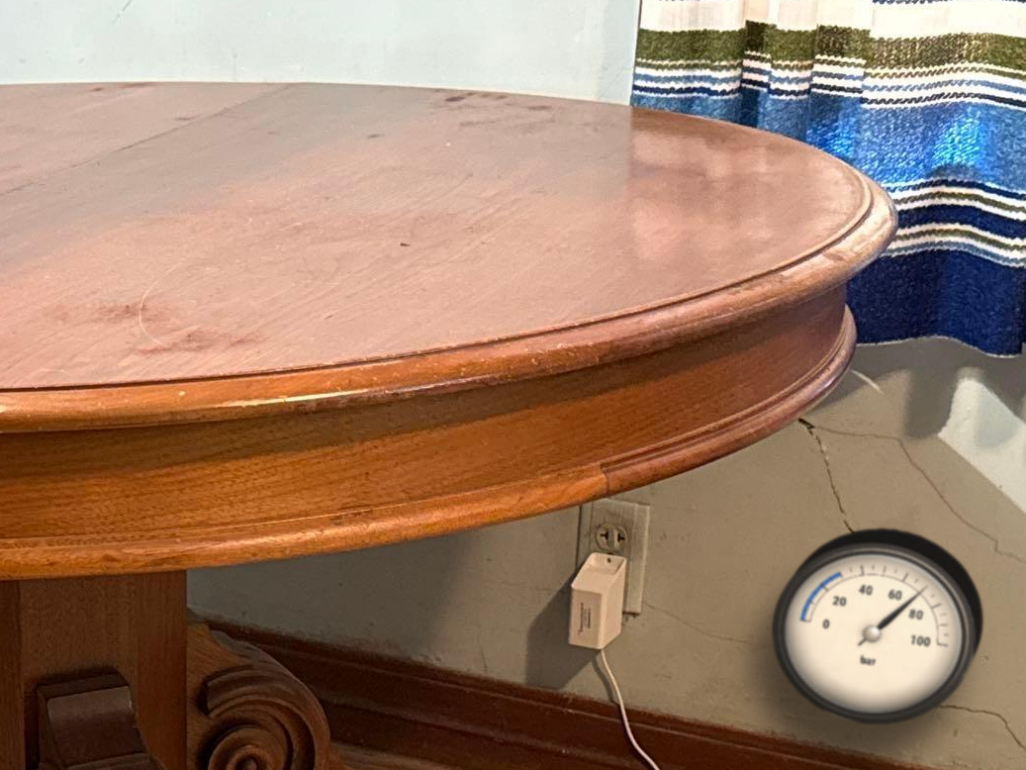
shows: 70 bar
